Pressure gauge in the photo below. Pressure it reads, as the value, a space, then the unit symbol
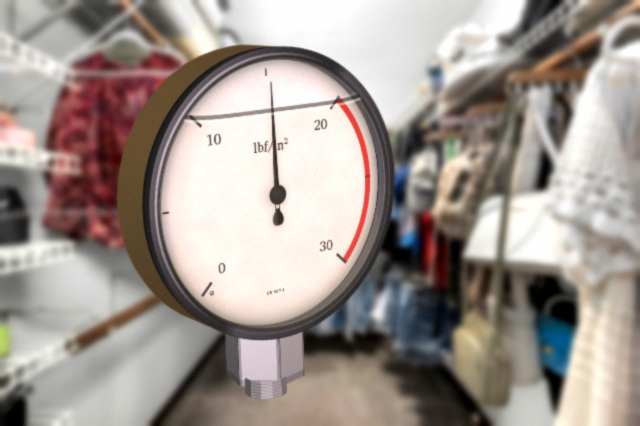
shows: 15 psi
